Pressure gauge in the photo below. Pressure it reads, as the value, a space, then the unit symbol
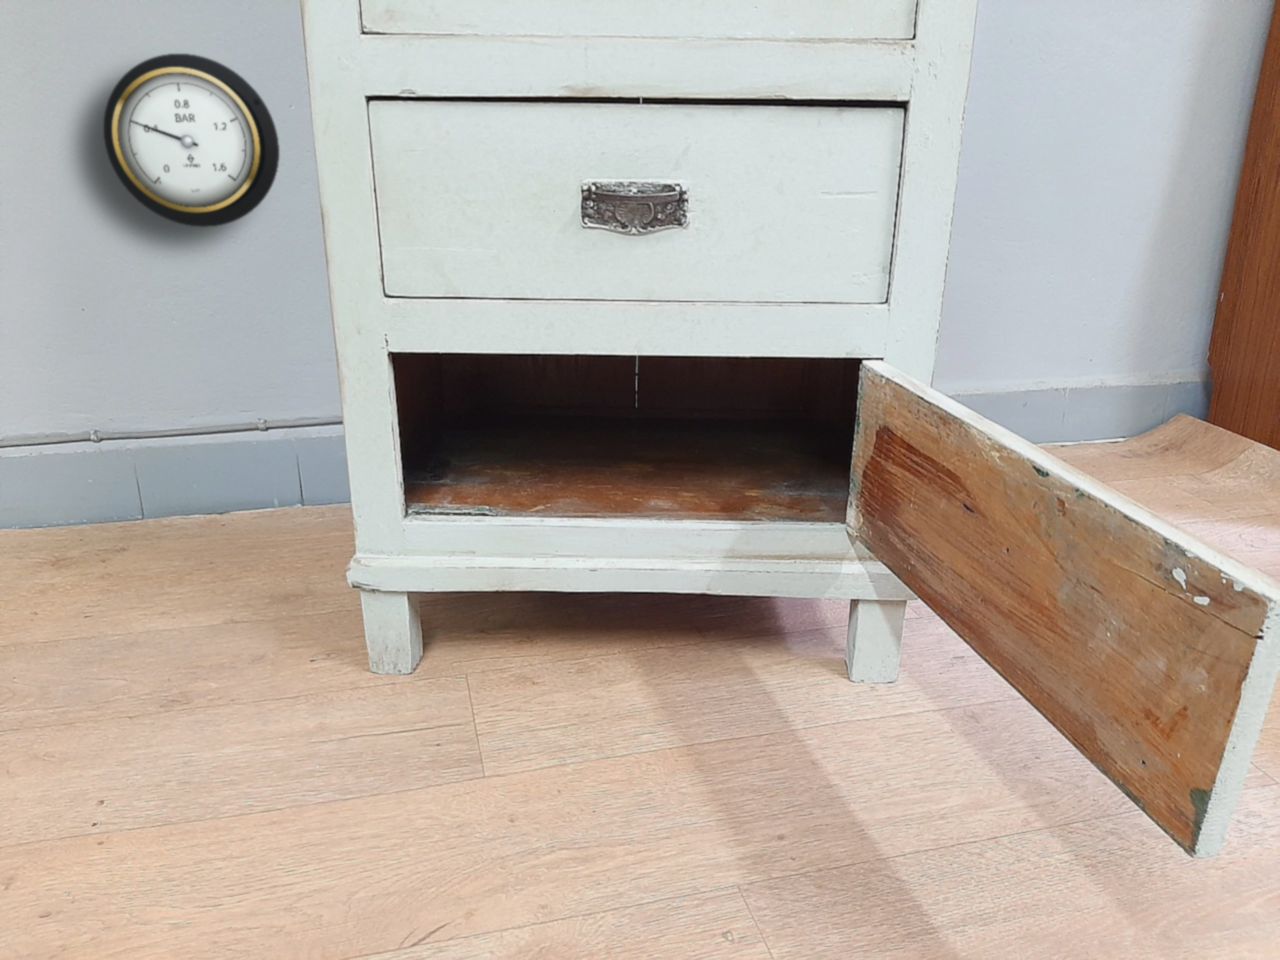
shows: 0.4 bar
